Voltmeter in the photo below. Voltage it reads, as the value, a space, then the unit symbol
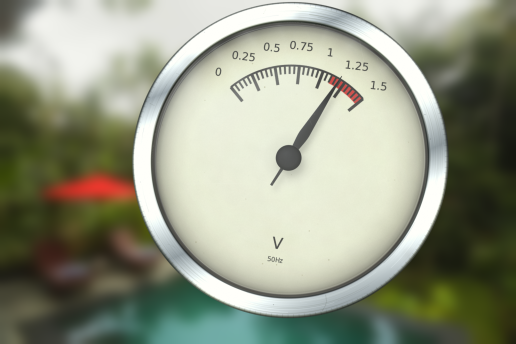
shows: 1.2 V
